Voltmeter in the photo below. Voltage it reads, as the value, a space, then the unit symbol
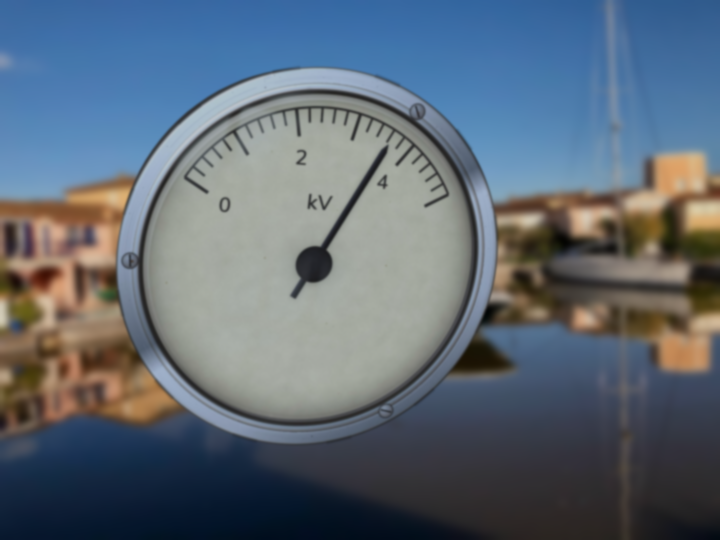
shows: 3.6 kV
